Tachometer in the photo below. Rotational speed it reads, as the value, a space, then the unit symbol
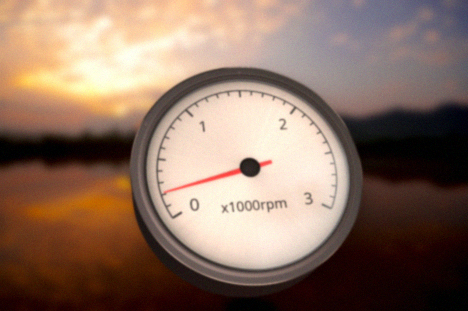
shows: 200 rpm
